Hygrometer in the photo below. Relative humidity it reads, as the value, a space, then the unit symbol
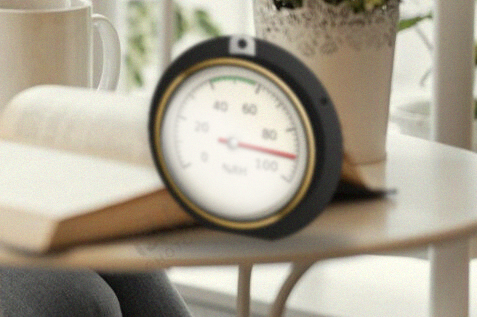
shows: 90 %
